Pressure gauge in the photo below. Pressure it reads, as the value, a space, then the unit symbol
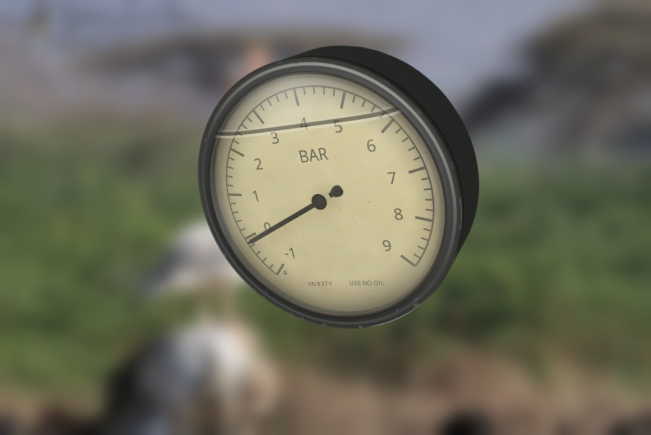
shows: -0.1 bar
